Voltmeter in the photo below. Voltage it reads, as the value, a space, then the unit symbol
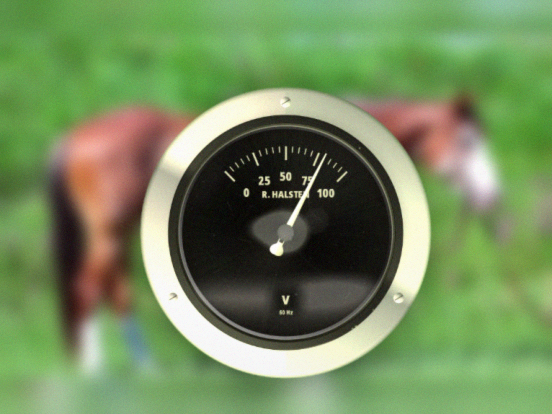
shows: 80 V
